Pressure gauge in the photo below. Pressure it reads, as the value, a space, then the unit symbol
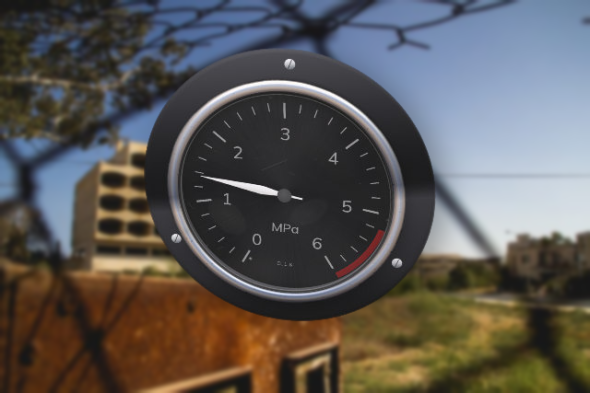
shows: 1.4 MPa
